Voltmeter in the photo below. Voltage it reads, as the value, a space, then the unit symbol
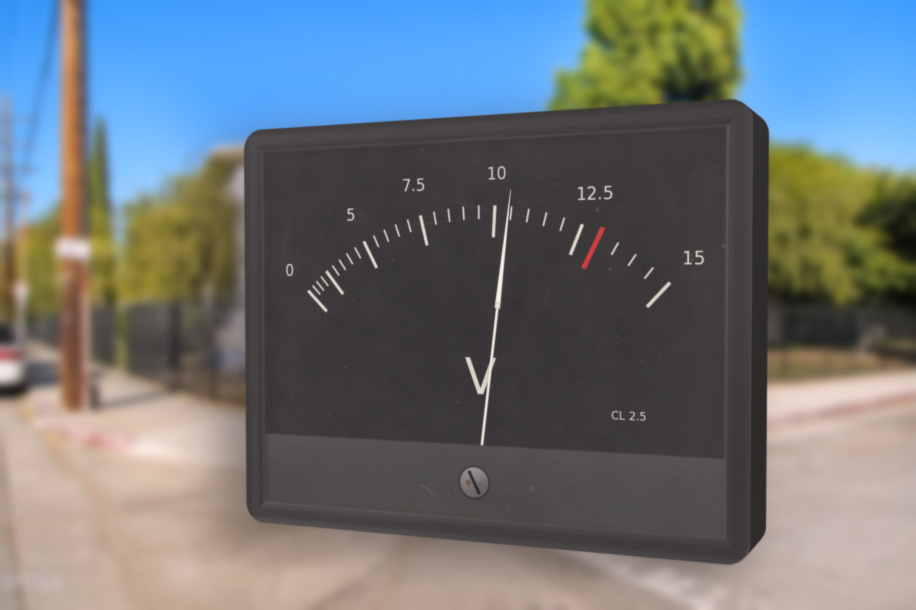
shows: 10.5 V
